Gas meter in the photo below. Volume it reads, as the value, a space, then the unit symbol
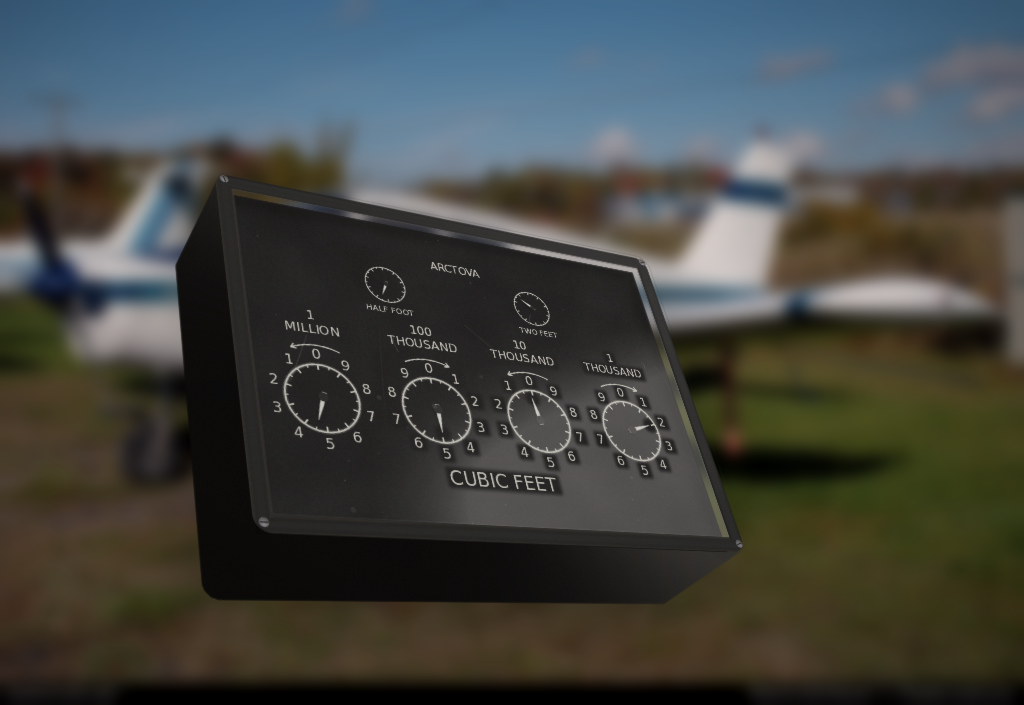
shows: 450200 ft³
